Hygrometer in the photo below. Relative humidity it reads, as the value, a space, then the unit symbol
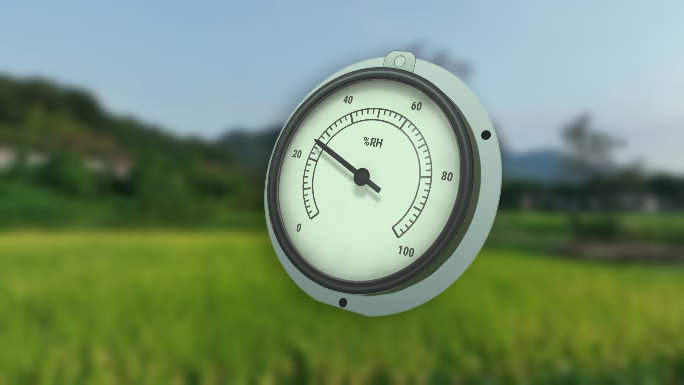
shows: 26 %
